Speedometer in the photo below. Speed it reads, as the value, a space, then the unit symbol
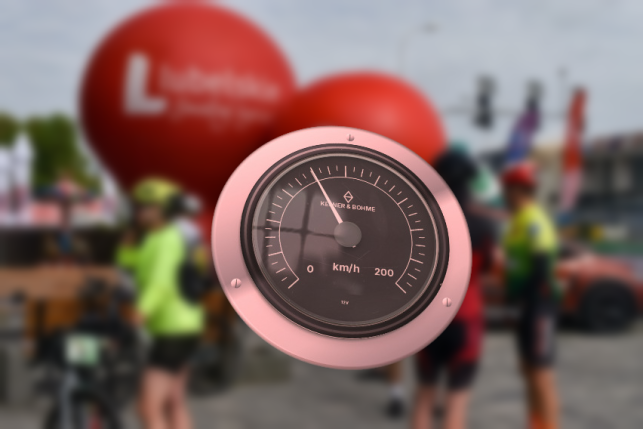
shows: 80 km/h
